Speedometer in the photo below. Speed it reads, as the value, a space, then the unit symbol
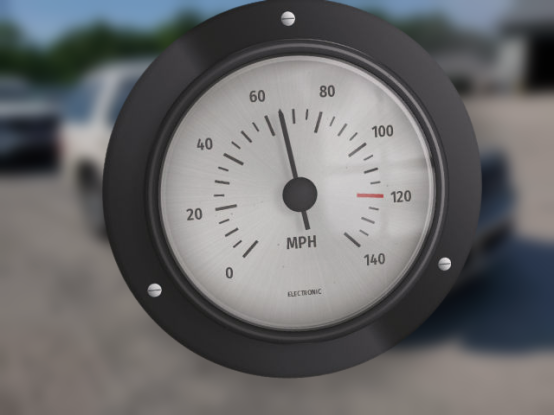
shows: 65 mph
